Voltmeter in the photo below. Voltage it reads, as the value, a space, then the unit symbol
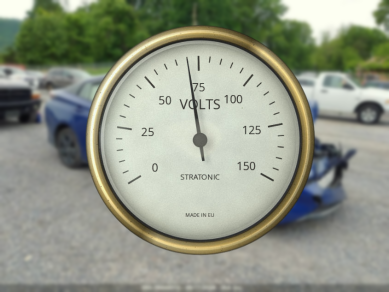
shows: 70 V
